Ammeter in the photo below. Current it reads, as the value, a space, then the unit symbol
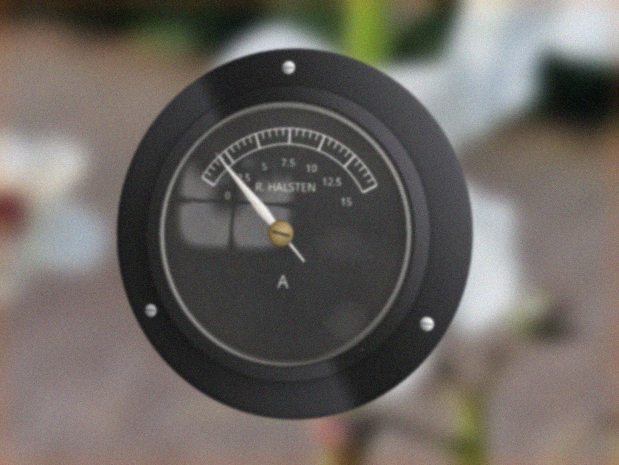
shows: 2 A
